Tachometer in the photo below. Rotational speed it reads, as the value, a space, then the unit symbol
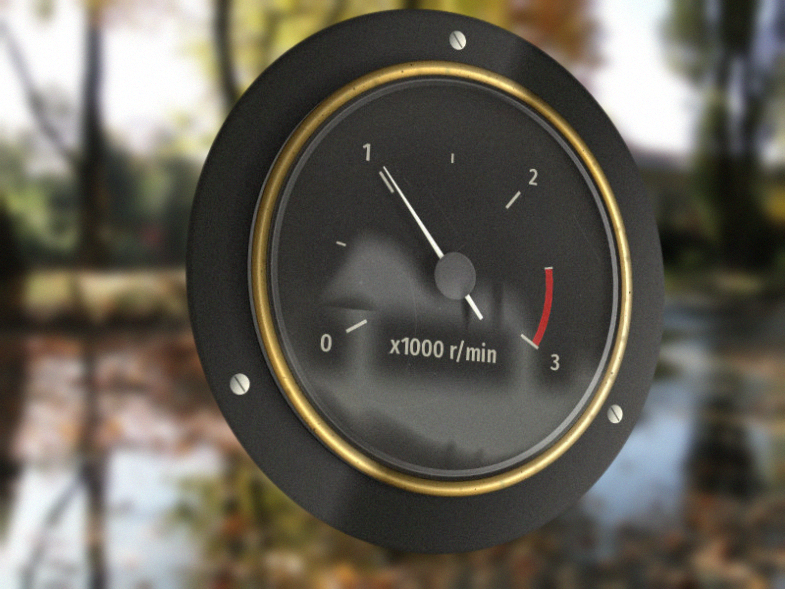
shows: 1000 rpm
